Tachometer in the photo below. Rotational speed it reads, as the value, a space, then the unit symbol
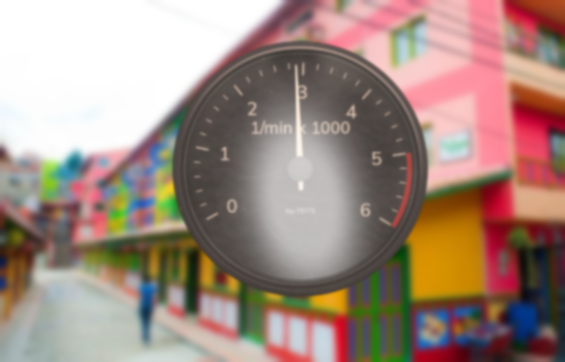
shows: 2900 rpm
